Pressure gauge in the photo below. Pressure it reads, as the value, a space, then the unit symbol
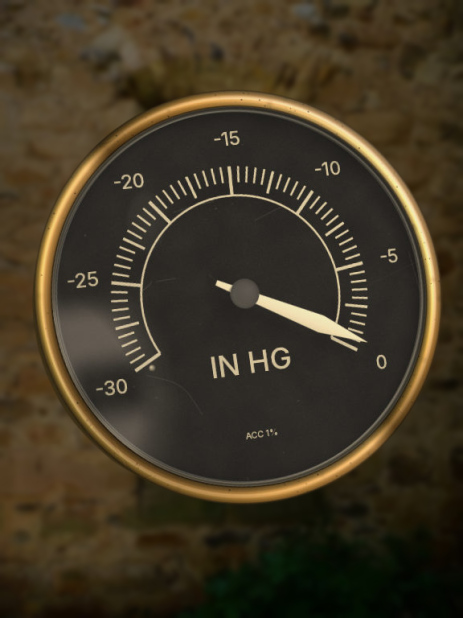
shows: -0.5 inHg
